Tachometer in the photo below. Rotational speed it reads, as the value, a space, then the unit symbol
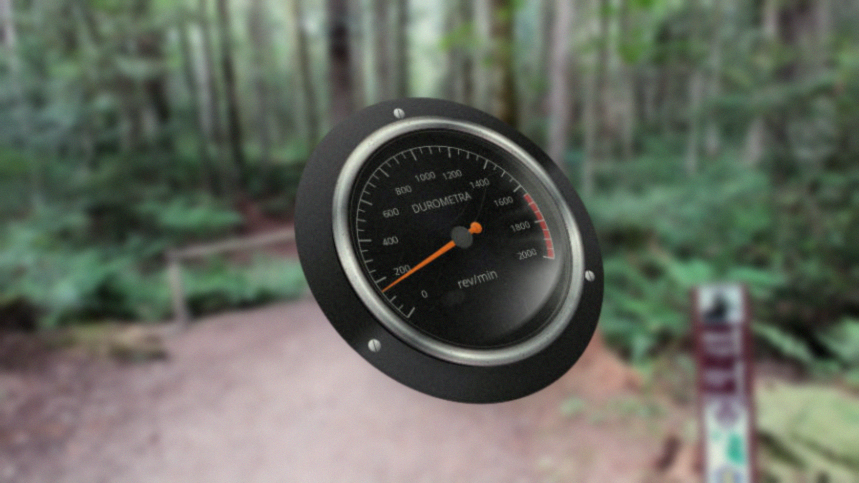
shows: 150 rpm
